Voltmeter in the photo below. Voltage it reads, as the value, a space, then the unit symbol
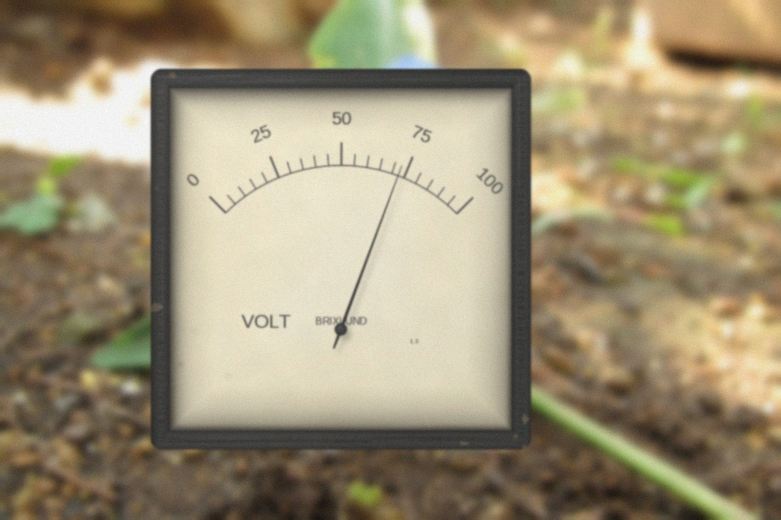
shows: 72.5 V
